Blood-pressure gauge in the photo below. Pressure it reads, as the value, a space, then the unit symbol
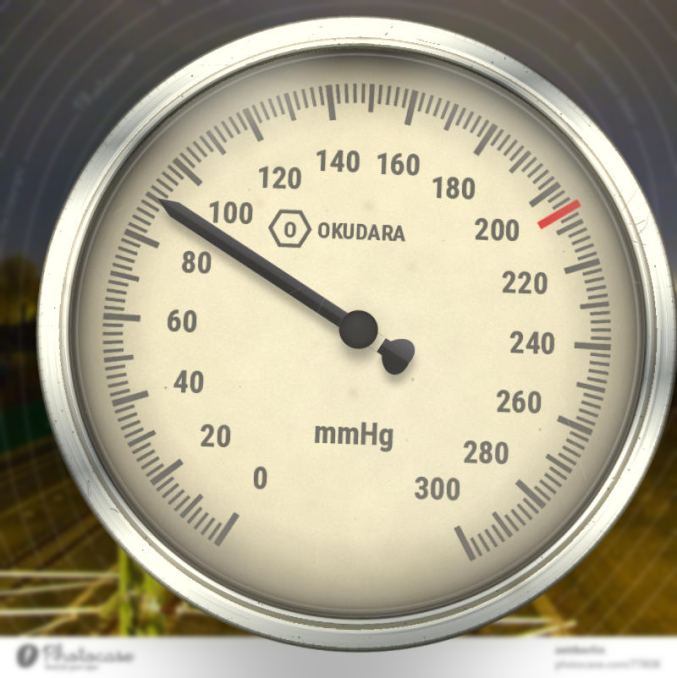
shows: 90 mmHg
